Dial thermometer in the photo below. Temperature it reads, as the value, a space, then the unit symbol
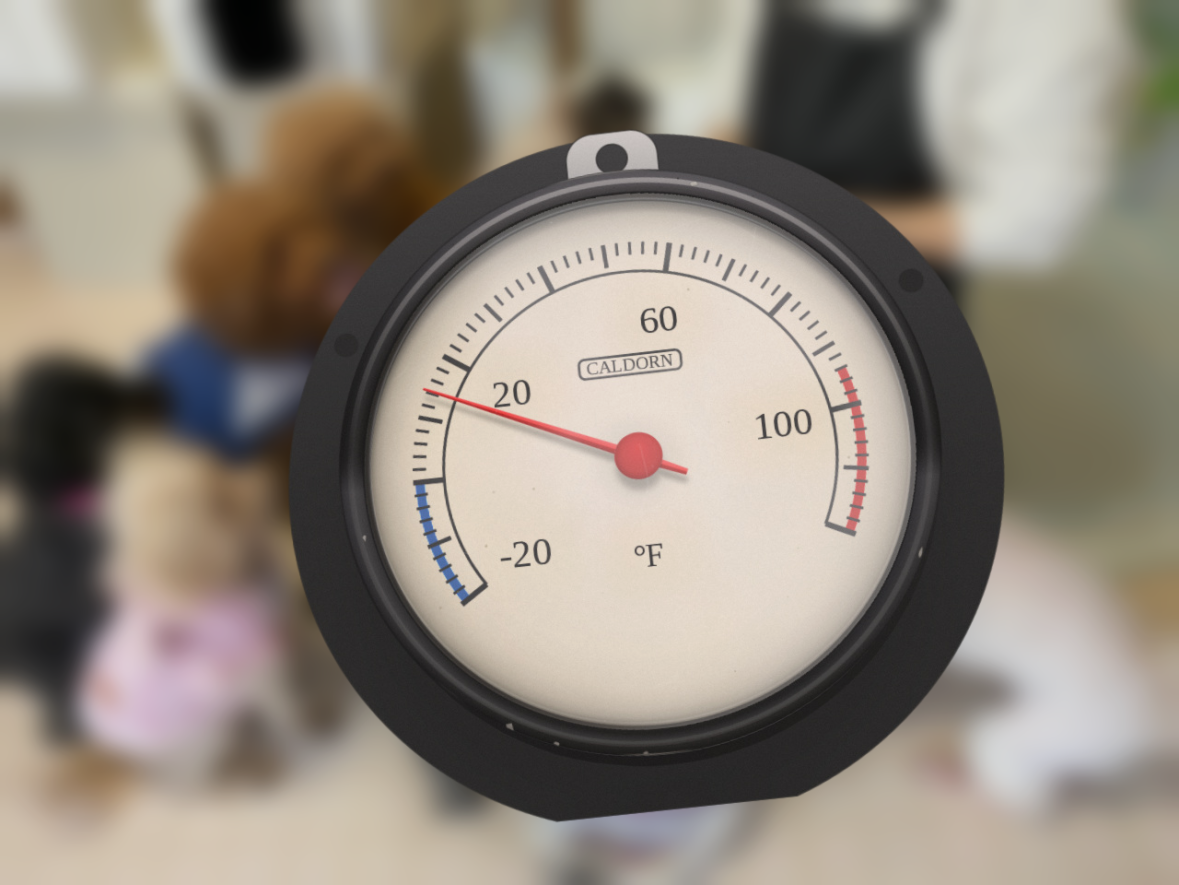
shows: 14 °F
